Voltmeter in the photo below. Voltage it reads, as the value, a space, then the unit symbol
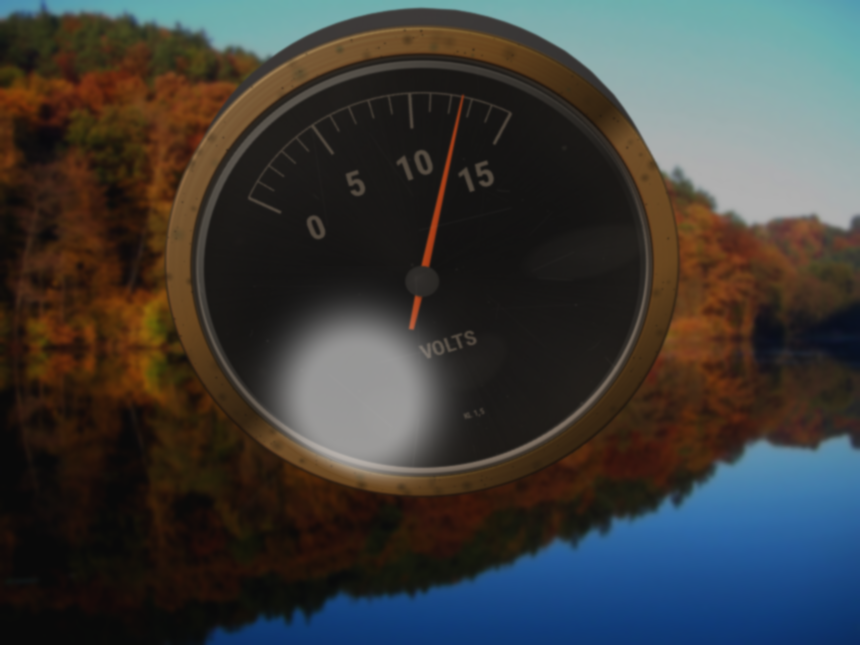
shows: 12.5 V
